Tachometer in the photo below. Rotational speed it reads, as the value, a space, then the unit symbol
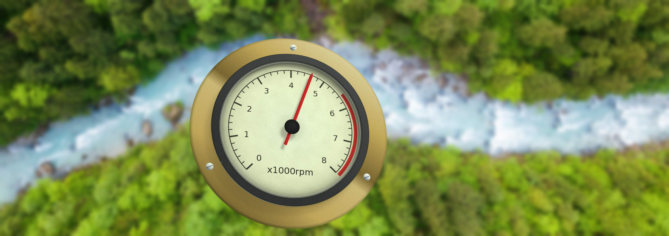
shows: 4600 rpm
